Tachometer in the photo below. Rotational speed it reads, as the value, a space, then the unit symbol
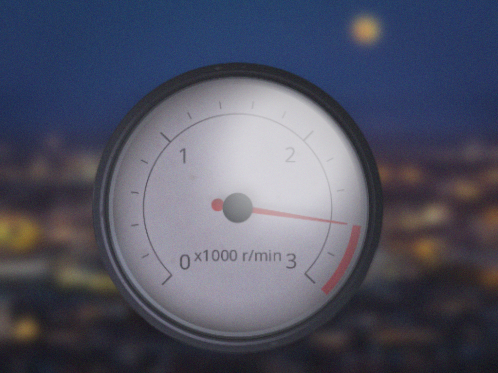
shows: 2600 rpm
